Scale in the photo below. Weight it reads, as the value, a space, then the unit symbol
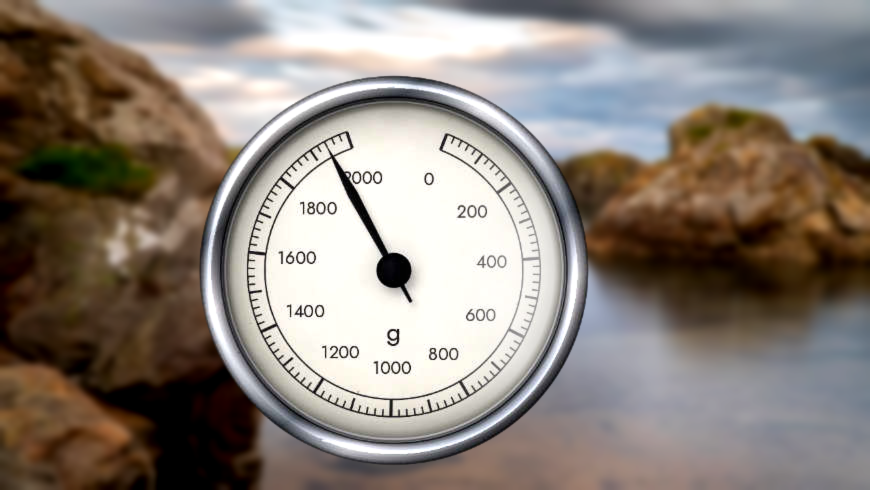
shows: 1940 g
